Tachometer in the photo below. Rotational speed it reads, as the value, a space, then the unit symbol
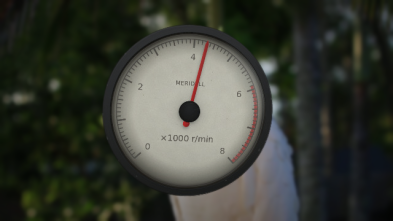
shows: 4300 rpm
